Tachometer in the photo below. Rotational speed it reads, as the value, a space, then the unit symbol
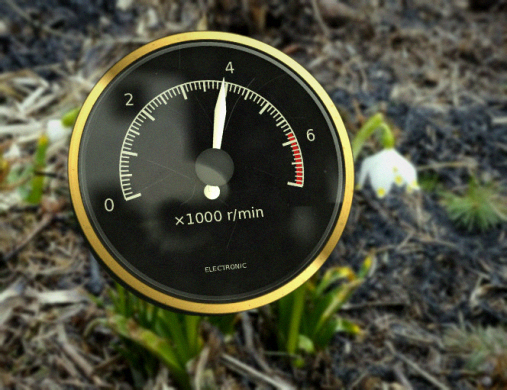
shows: 3900 rpm
